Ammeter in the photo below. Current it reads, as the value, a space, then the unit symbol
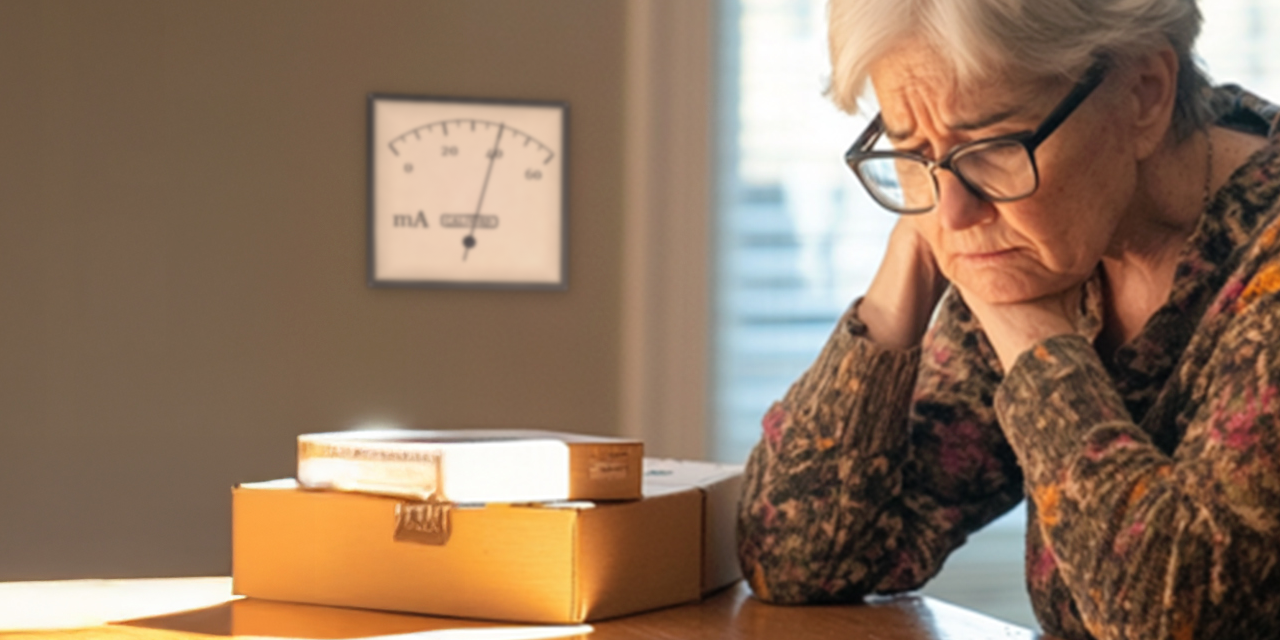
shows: 40 mA
